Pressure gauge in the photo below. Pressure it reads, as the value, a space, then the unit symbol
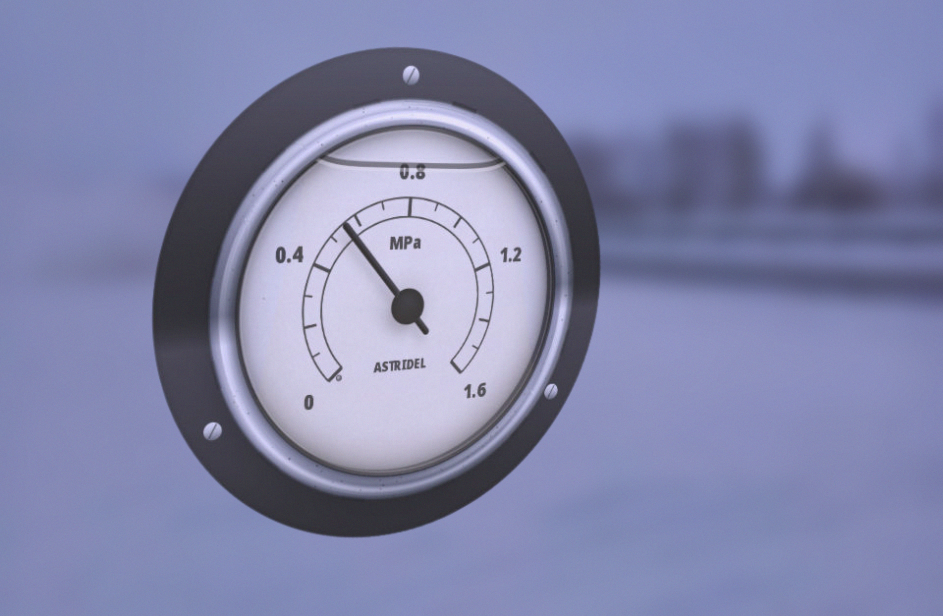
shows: 0.55 MPa
